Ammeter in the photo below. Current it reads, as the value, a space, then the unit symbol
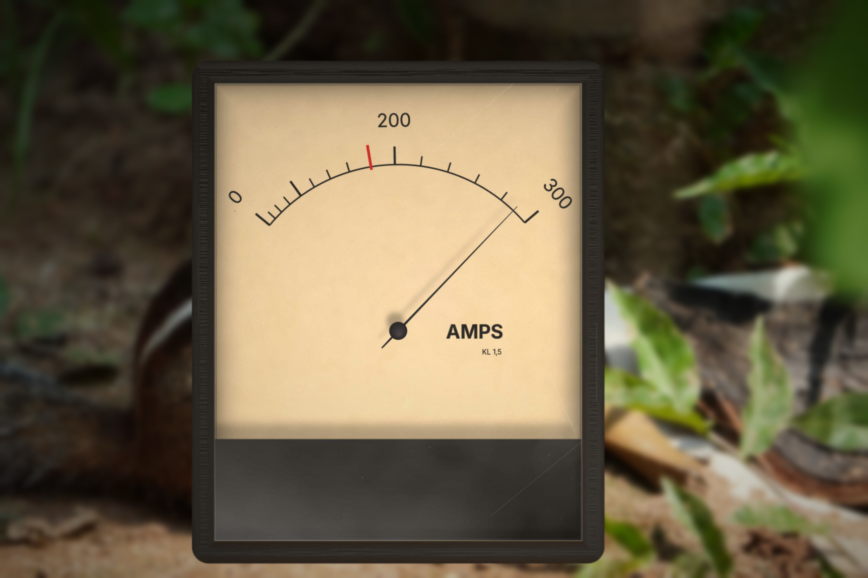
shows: 290 A
